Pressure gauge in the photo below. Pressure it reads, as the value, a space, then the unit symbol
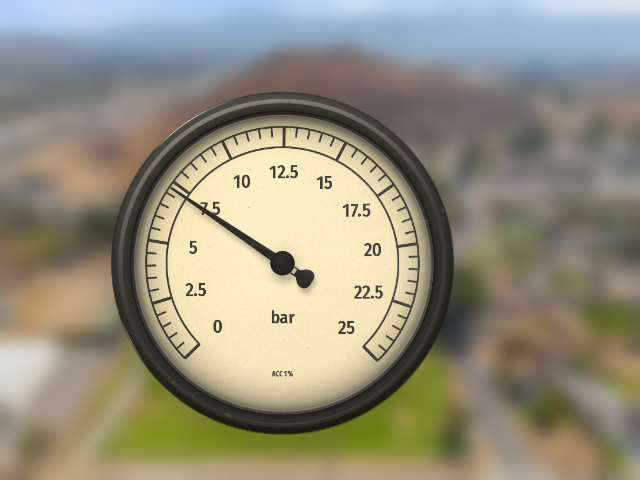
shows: 7.25 bar
